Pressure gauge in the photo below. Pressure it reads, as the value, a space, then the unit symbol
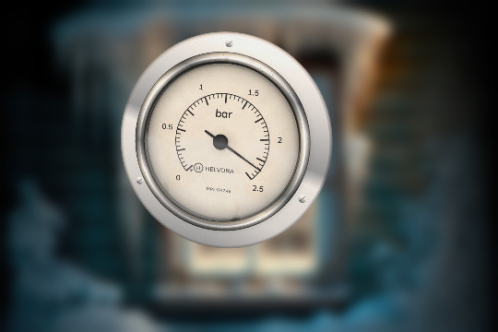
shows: 2.35 bar
